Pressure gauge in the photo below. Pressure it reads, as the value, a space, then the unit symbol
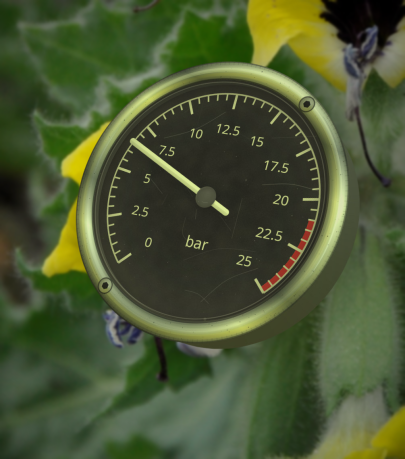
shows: 6.5 bar
